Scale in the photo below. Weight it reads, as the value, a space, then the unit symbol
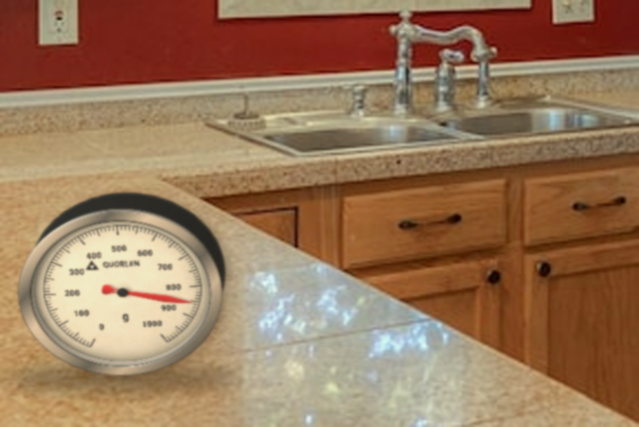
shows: 850 g
